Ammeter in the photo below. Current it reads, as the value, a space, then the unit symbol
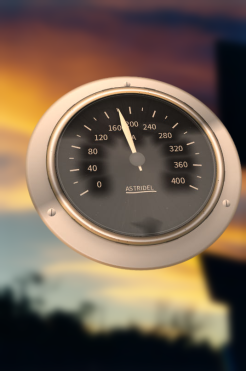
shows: 180 A
